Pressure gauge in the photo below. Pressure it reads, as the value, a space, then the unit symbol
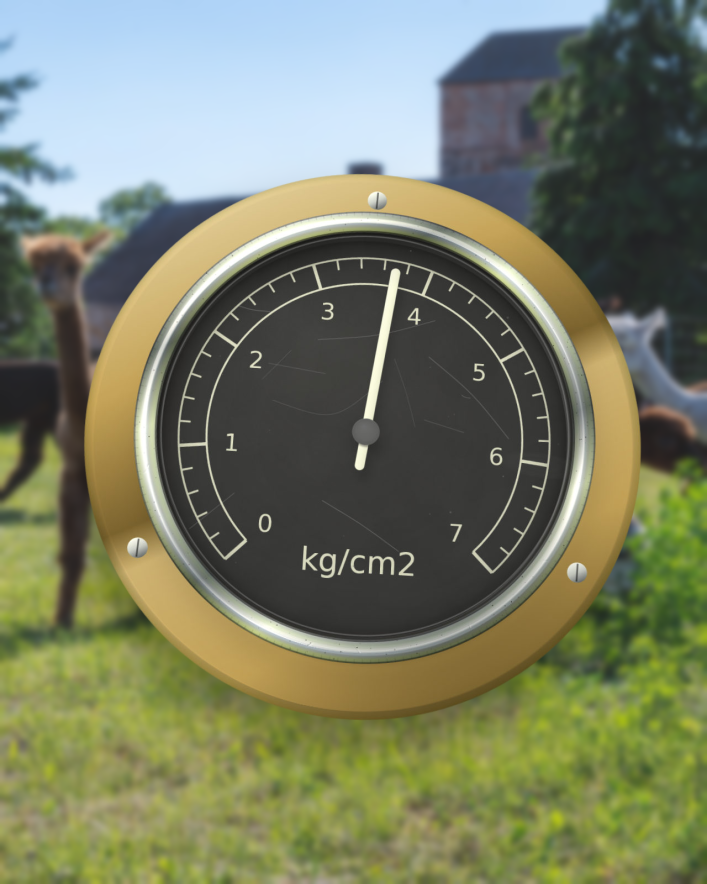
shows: 3.7 kg/cm²
